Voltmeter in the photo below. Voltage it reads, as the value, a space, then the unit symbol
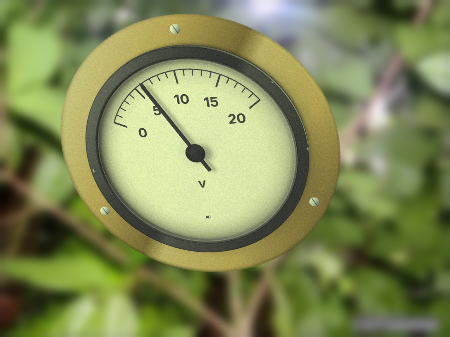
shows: 6 V
